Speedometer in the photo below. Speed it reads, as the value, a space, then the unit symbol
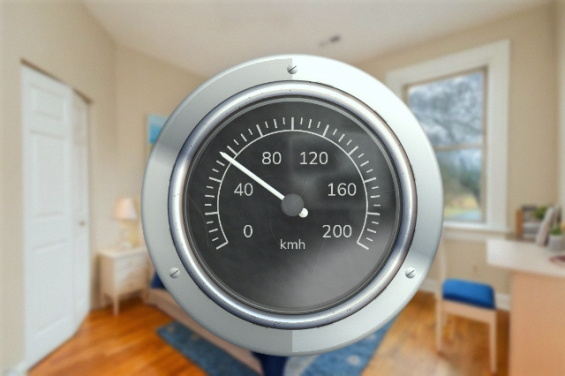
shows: 55 km/h
